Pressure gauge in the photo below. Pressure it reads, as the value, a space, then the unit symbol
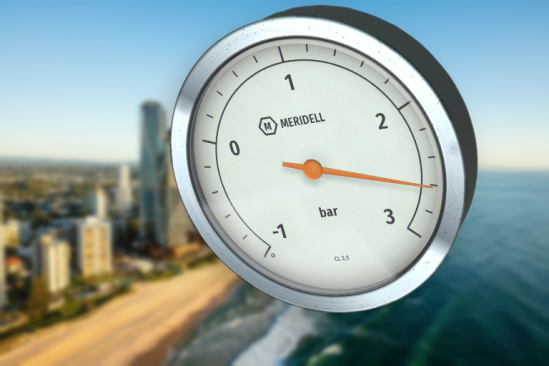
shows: 2.6 bar
